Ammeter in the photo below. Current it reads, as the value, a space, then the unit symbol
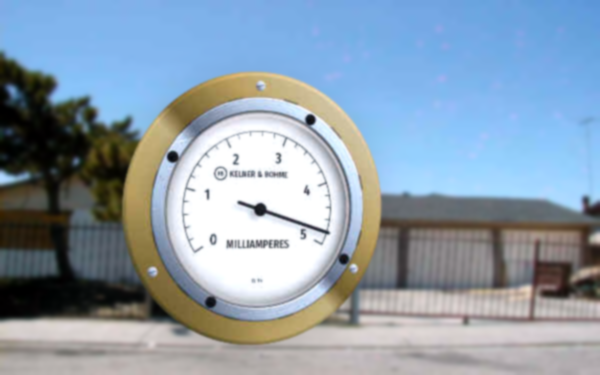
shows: 4.8 mA
